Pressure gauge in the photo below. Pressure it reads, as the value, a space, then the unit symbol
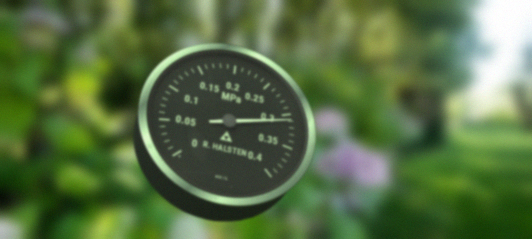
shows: 0.31 MPa
